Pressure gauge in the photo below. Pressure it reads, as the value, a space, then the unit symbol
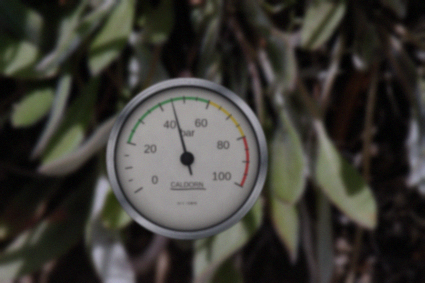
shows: 45 bar
